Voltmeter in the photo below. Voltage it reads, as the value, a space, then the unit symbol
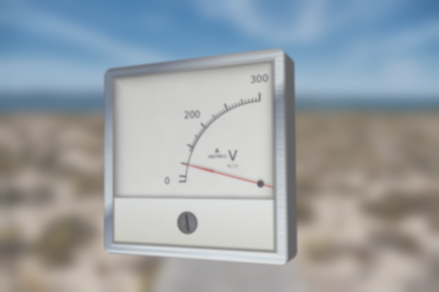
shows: 100 V
